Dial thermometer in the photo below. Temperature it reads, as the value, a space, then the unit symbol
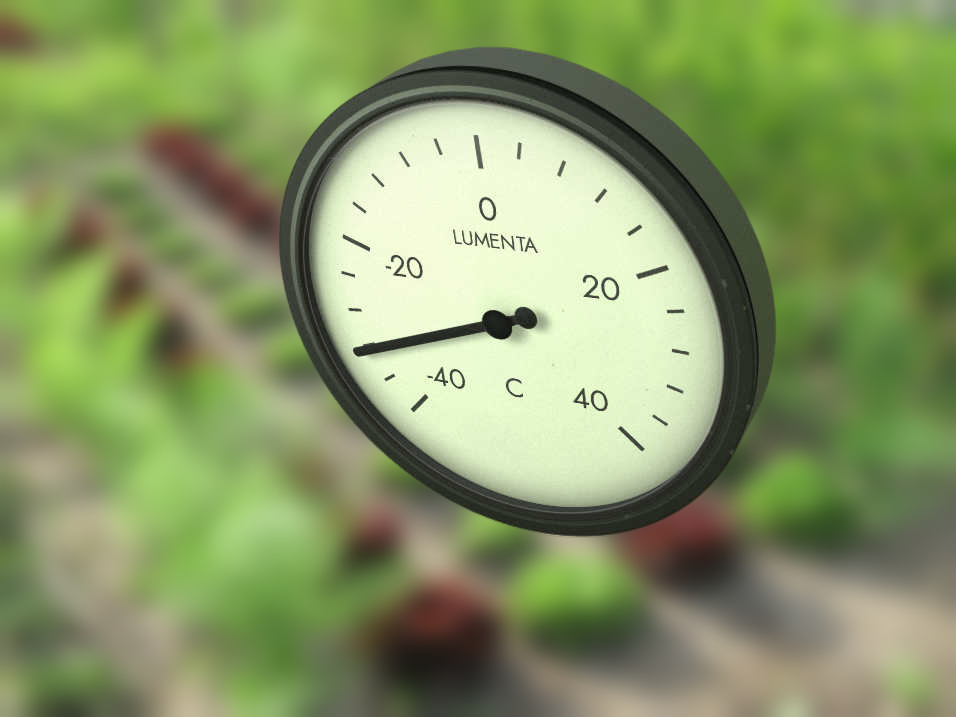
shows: -32 °C
